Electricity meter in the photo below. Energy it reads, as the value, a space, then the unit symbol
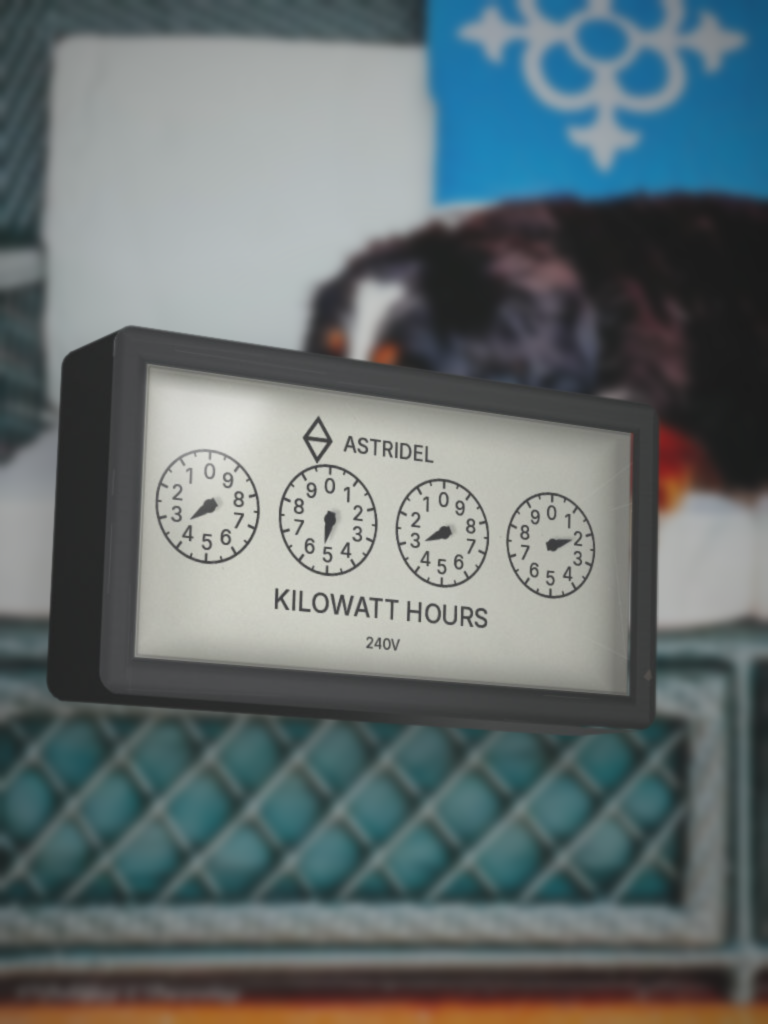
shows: 3532 kWh
